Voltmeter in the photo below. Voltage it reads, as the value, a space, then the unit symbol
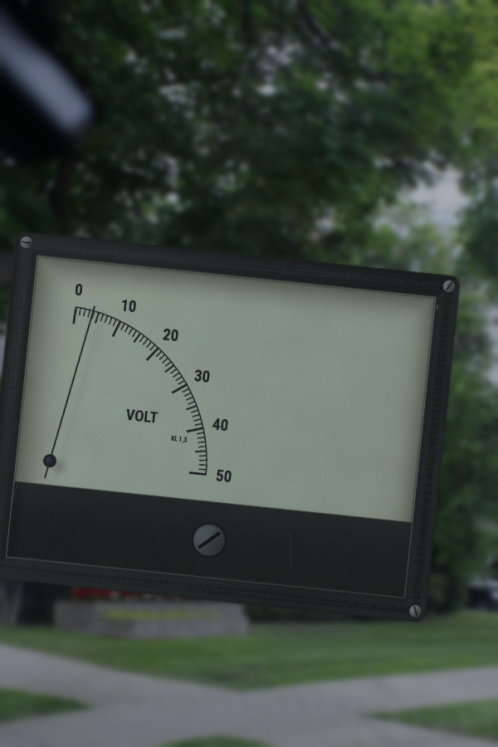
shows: 4 V
